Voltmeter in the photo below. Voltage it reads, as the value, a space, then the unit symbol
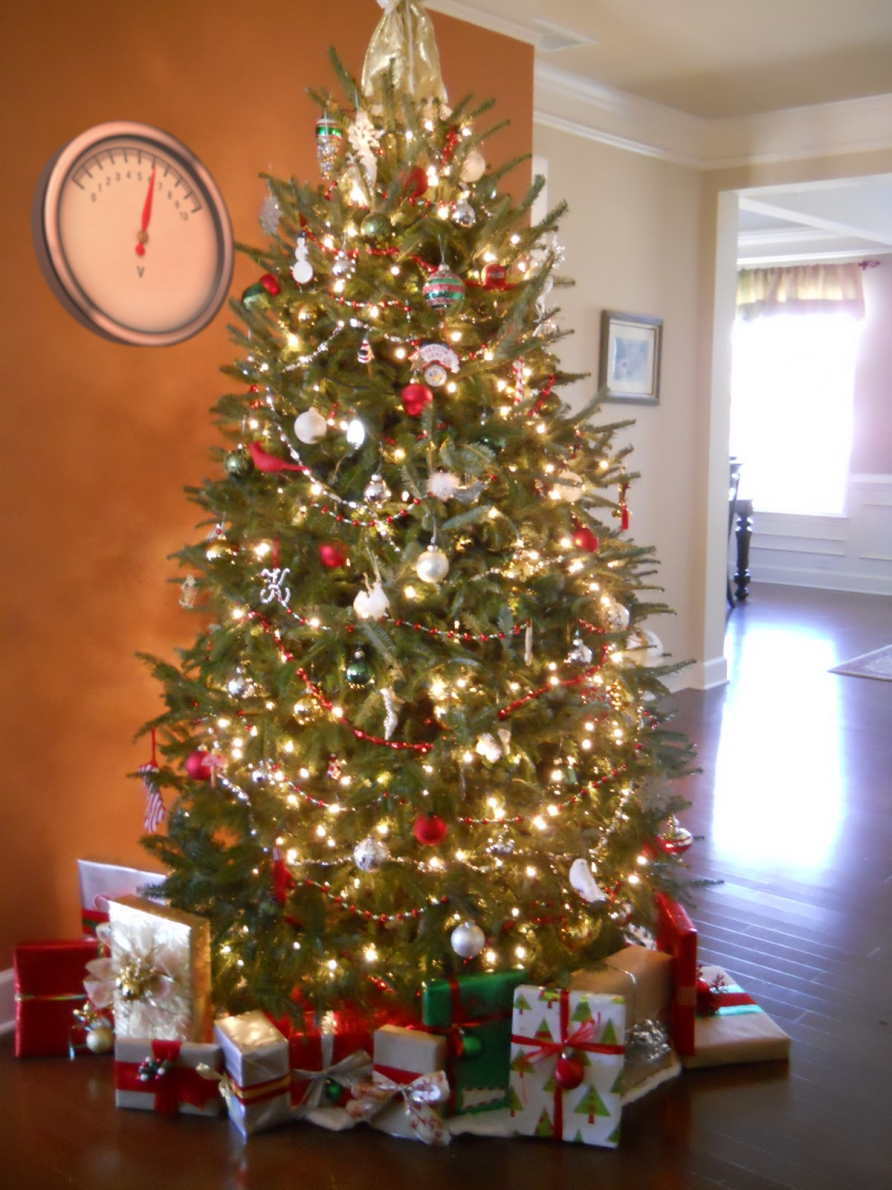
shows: 6 V
